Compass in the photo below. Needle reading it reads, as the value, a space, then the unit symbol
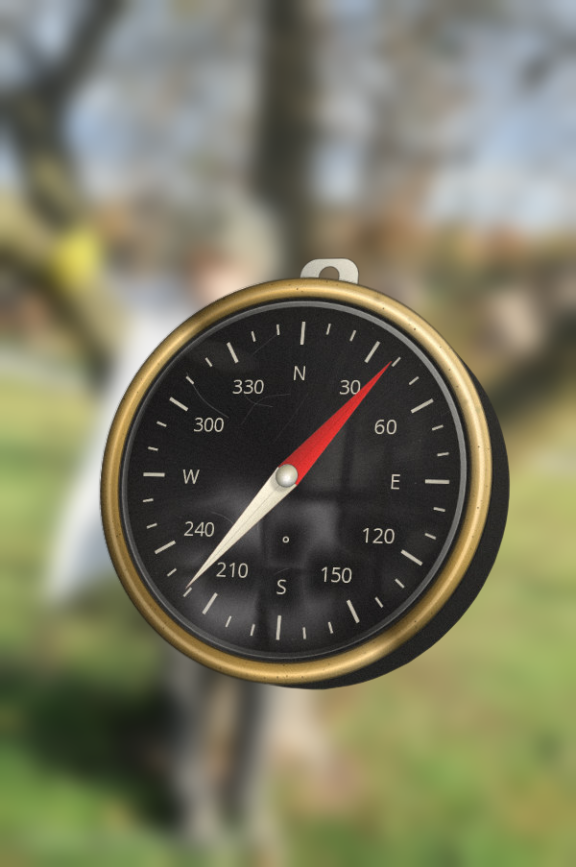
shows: 40 °
